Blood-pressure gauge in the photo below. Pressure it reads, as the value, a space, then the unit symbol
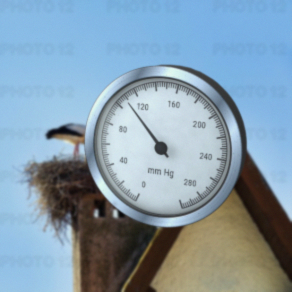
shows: 110 mmHg
